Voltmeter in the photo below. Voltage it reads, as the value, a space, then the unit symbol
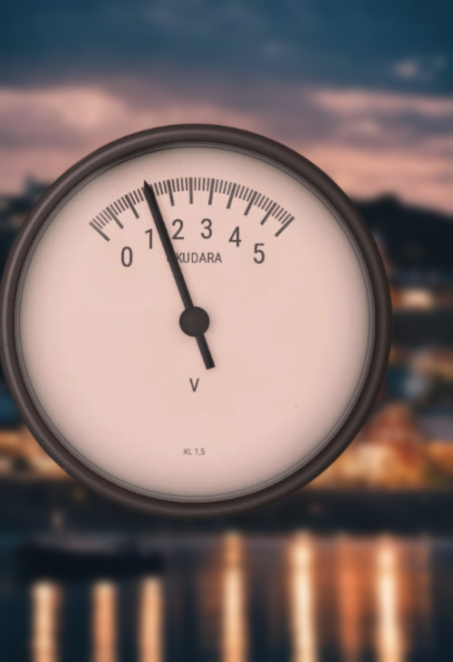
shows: 1.5 V
